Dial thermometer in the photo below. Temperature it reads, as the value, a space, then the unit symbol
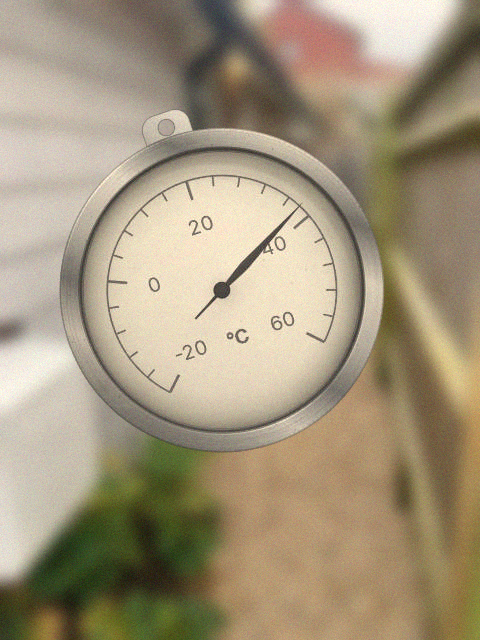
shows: 38 °C
